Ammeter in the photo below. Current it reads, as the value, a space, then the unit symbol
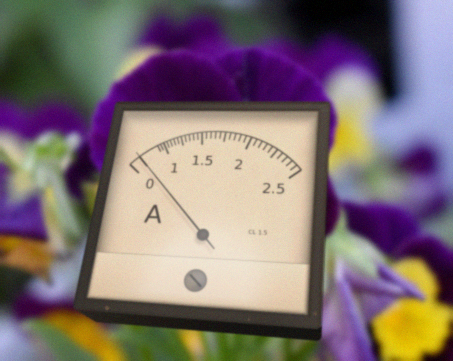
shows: 0.5 A
